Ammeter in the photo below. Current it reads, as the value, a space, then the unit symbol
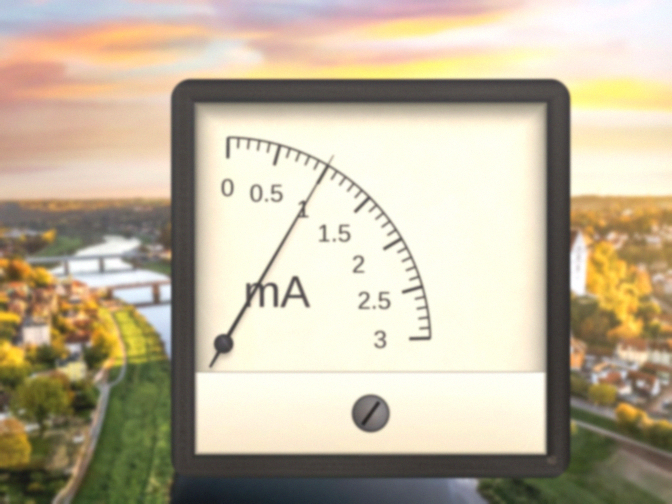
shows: 1 mA
